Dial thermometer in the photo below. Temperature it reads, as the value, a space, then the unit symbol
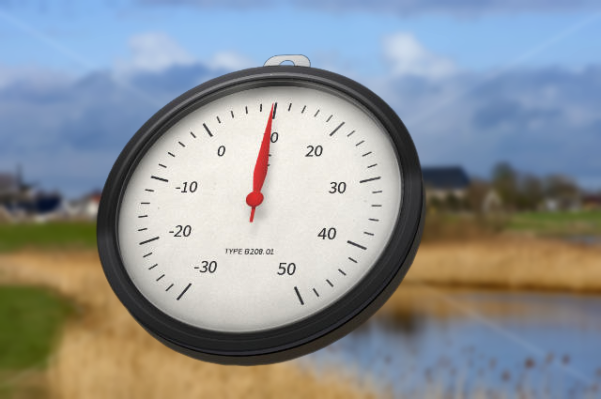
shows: 10 °C
